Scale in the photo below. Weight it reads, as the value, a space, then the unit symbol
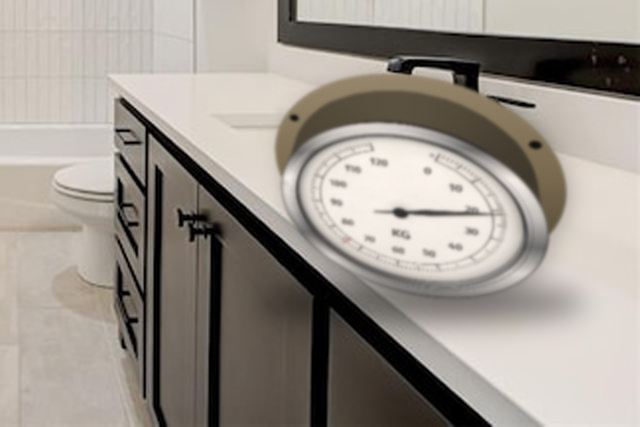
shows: 20 kg
